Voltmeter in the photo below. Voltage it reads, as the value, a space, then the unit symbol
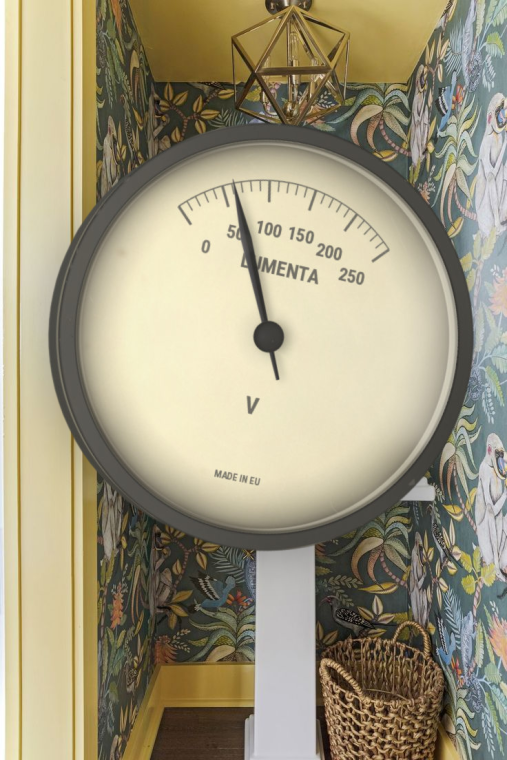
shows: 60 V
